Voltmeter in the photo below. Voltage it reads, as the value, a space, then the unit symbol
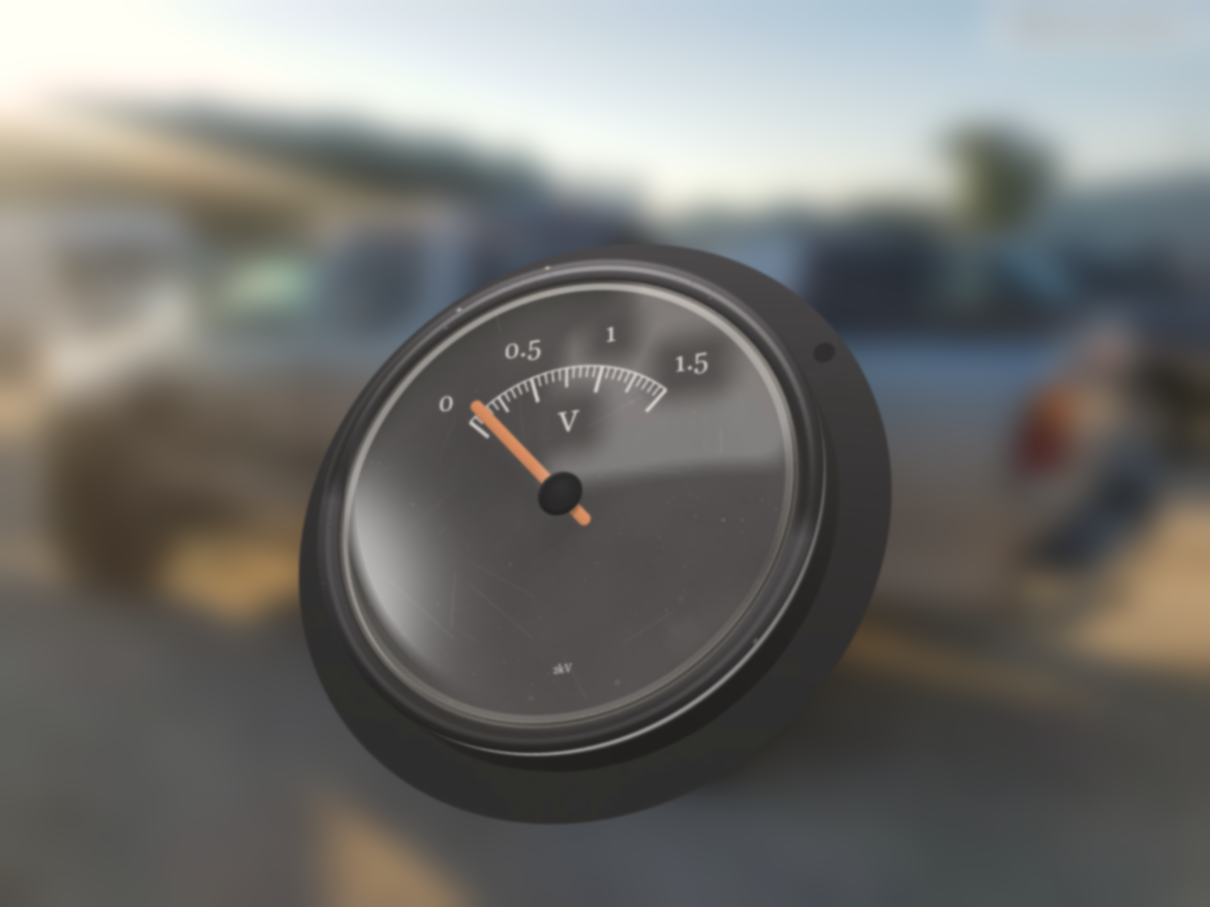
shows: 0.1 V
